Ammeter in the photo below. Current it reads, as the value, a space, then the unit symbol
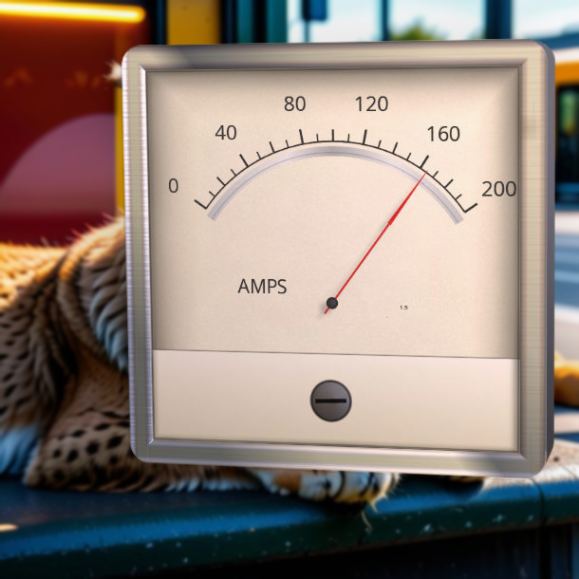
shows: 165 A
